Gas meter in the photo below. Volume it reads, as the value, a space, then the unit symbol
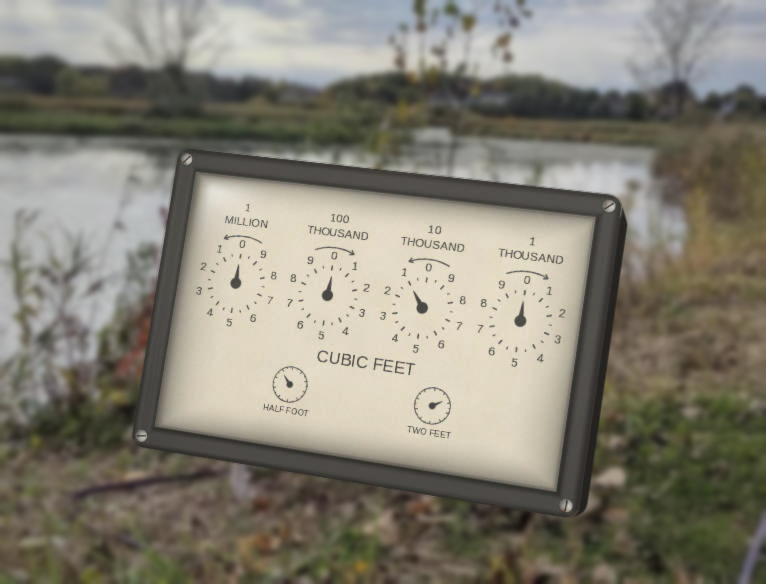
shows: 1000 ft³
